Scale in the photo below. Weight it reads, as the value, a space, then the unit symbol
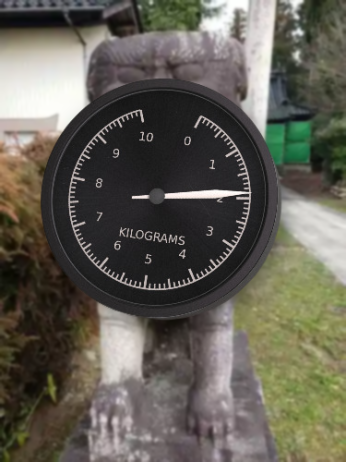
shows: 1.9 kg
